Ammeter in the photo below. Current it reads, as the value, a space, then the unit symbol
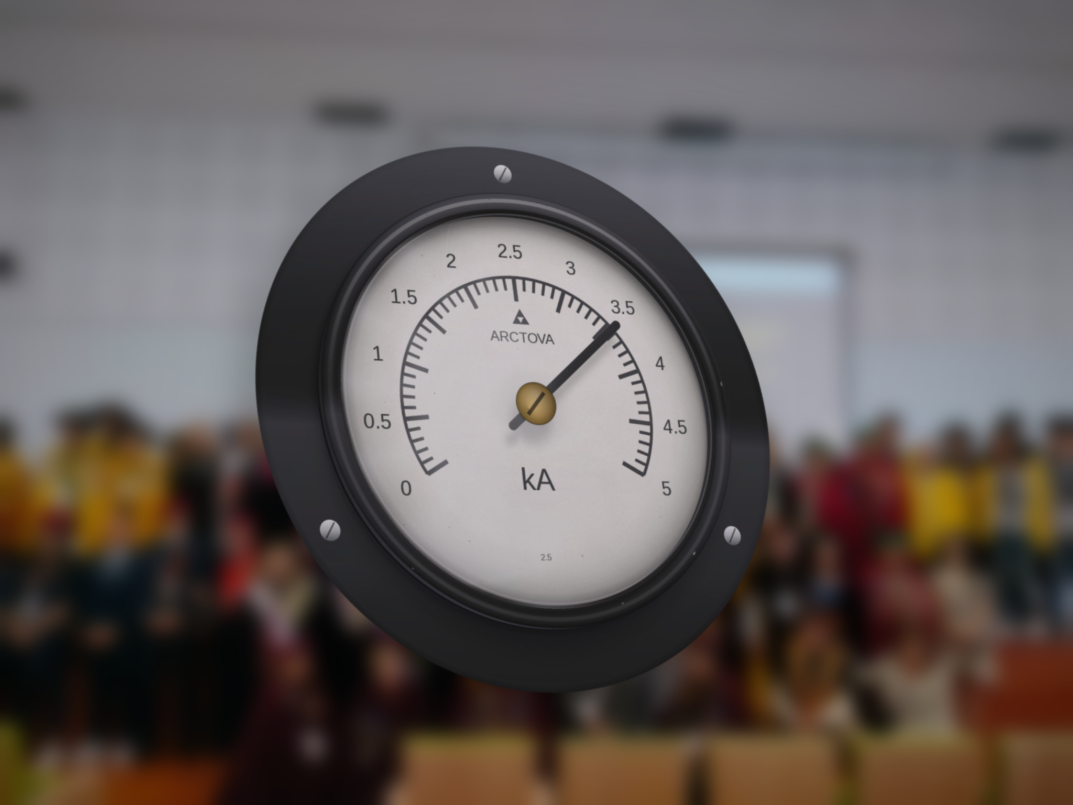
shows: 3.55 kA
